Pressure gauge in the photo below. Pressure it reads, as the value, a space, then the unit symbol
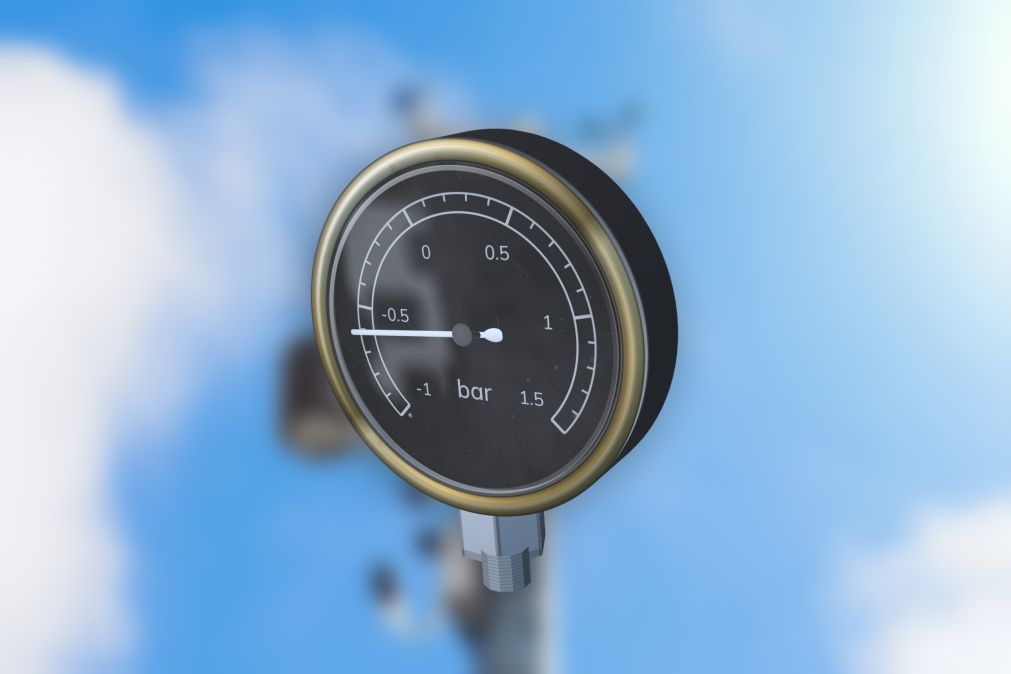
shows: -0.6 bar
